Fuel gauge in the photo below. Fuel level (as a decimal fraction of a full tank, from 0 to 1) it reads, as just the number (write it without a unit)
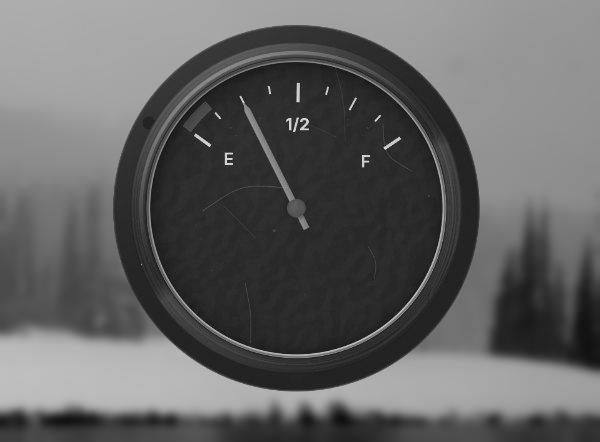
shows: 0.25
